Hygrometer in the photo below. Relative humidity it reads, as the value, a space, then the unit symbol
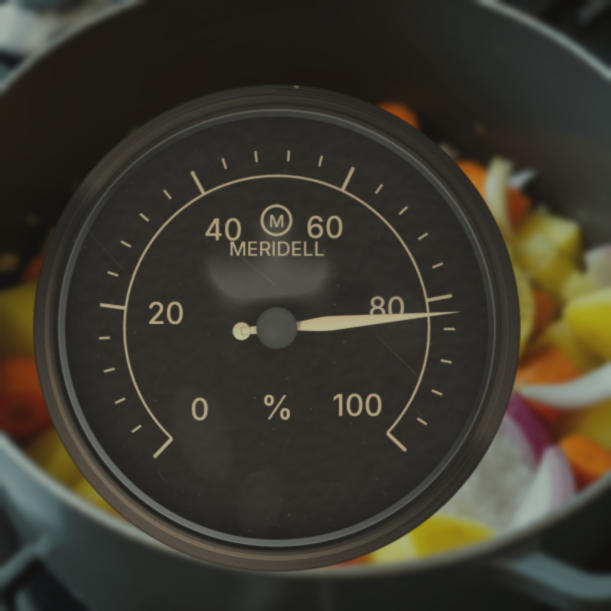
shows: 82 %
